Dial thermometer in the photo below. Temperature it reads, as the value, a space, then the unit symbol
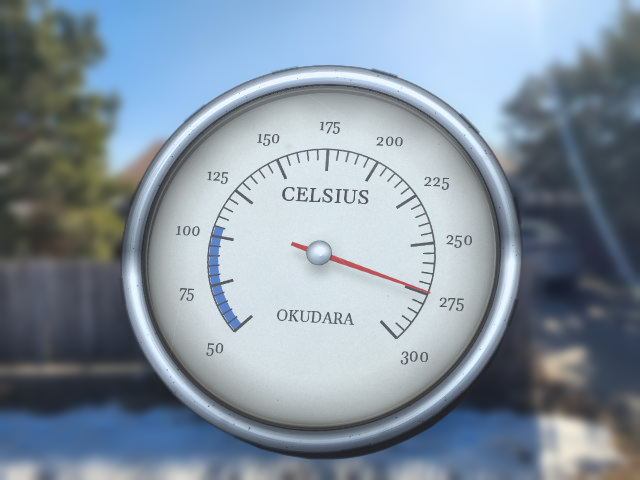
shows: 275 °C
